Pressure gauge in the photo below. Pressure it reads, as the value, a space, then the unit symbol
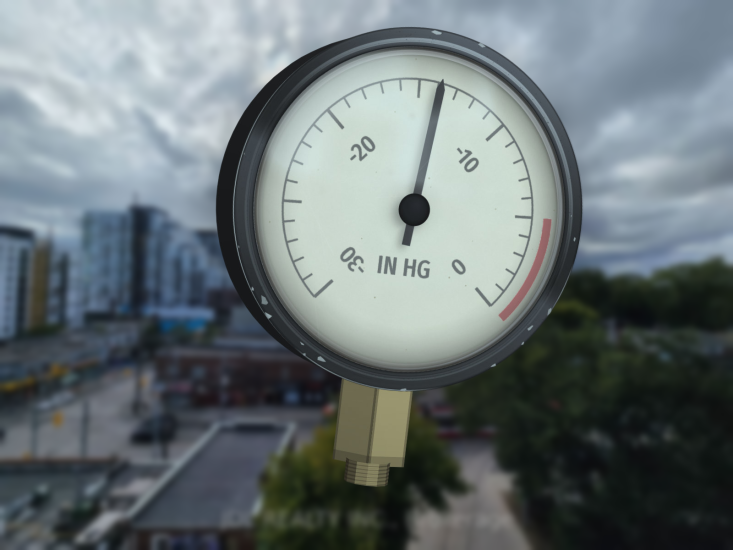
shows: -14 inHg
